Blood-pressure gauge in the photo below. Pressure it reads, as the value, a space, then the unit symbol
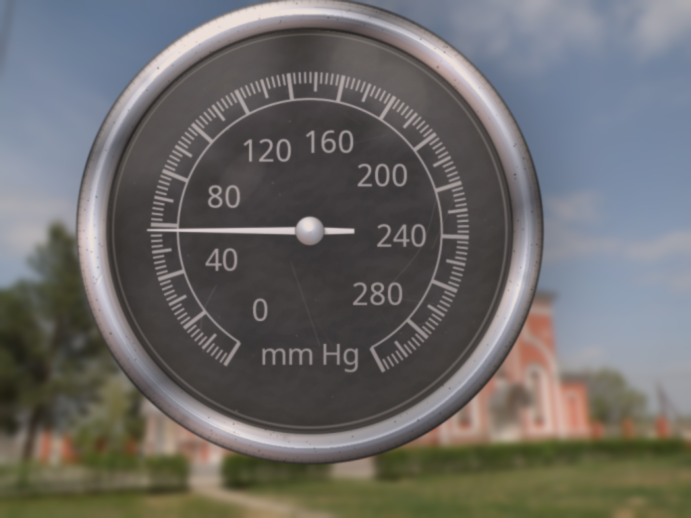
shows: 58 mmHg
